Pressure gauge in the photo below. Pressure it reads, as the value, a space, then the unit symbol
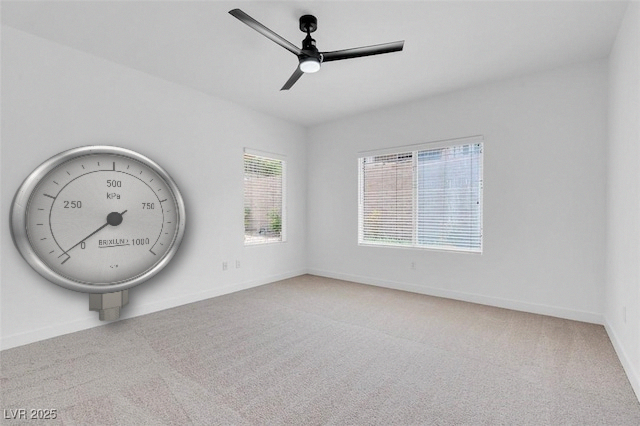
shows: 25 kPa
